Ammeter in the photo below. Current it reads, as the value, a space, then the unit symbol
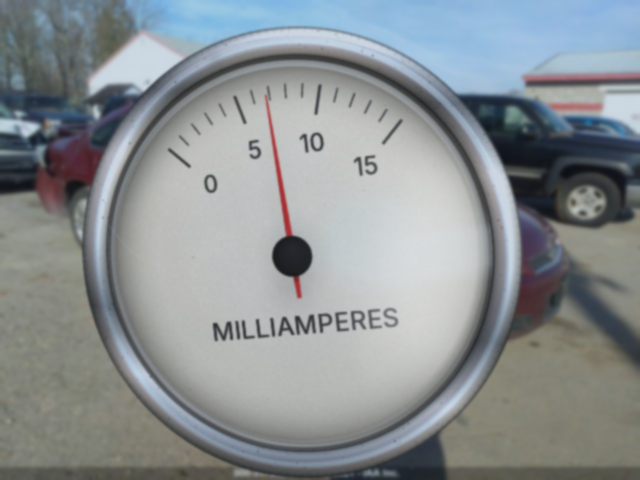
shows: 7 mA
